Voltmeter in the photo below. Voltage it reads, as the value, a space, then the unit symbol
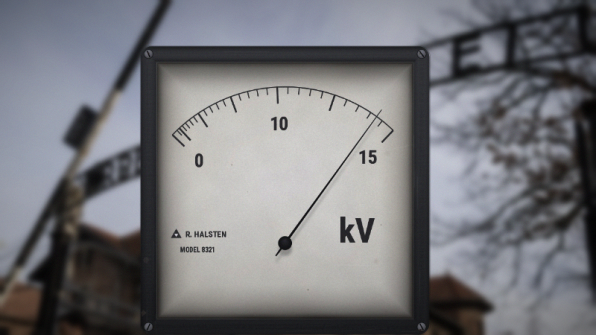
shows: 14.25 kV
